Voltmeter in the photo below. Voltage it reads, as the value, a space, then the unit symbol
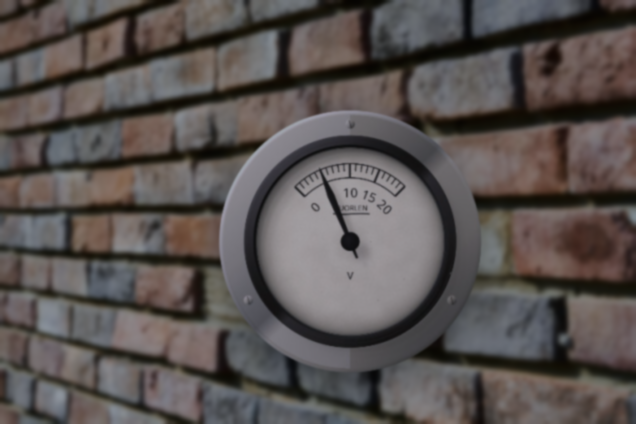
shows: 5 V
